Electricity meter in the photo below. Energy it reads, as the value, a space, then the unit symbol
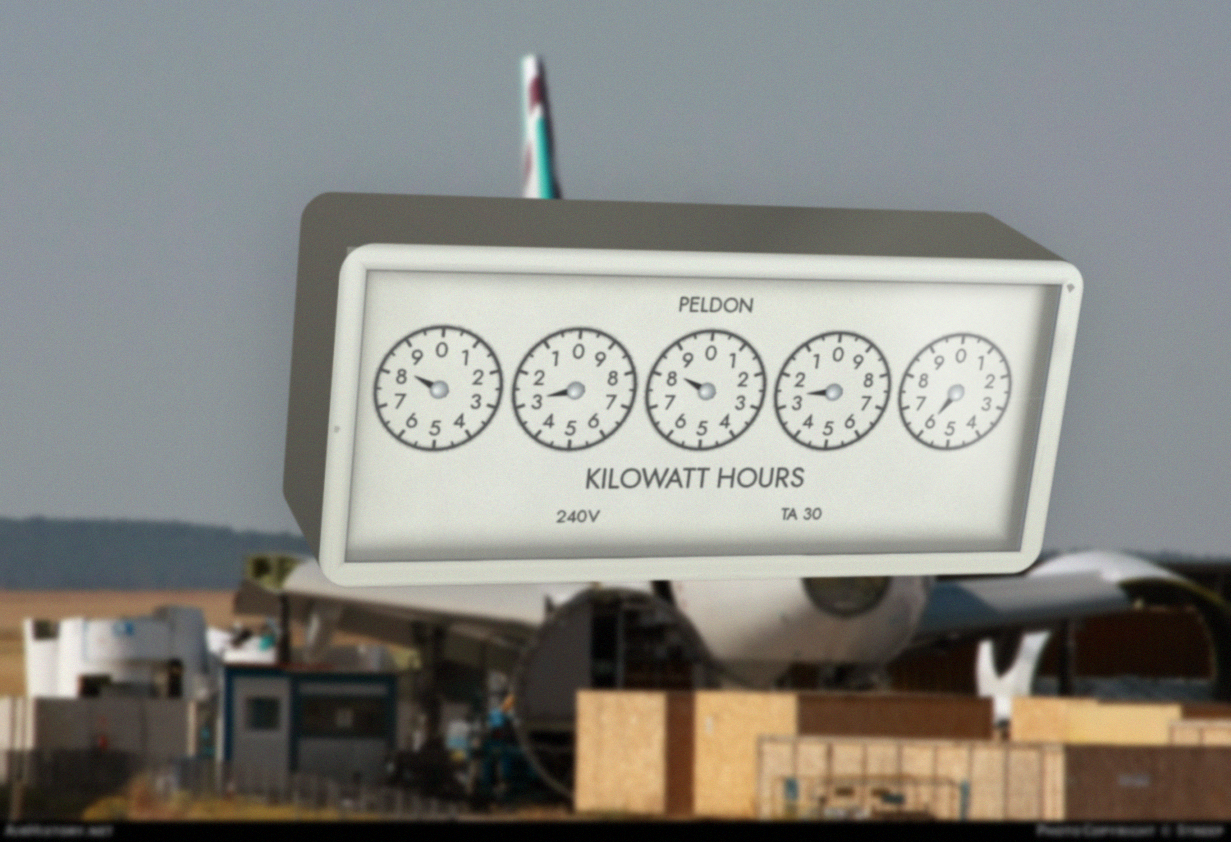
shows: 82826 kWh
